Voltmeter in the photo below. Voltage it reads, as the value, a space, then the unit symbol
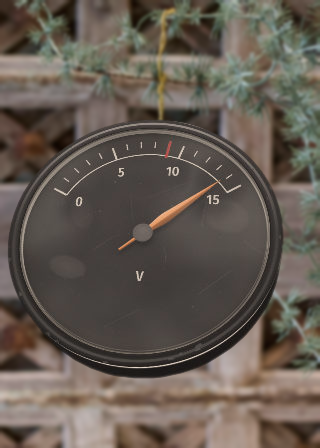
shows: 14 V
